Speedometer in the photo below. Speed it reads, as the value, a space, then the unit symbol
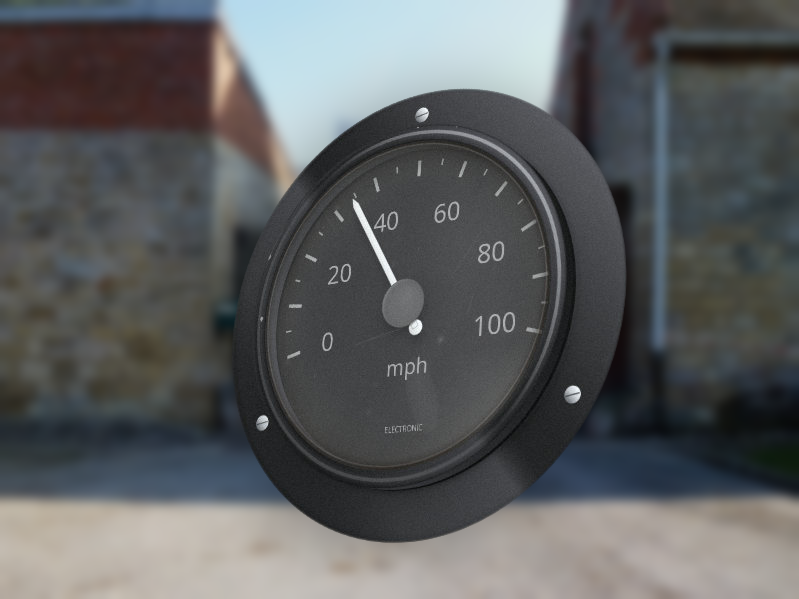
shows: 35 mph
